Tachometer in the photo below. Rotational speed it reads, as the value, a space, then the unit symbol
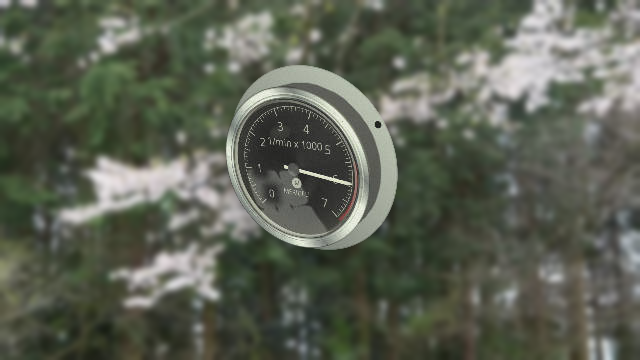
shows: 6000 rpm
